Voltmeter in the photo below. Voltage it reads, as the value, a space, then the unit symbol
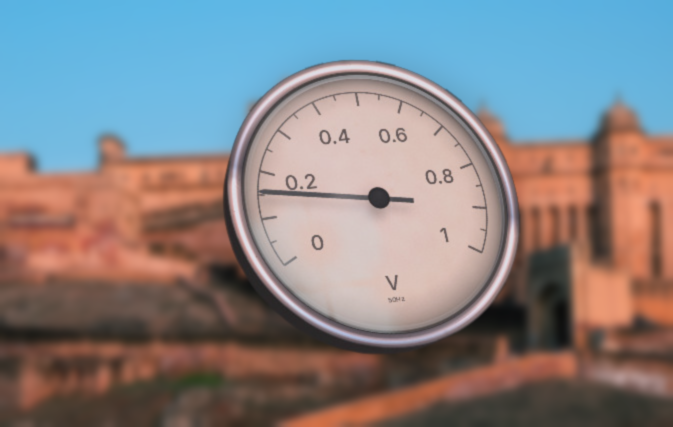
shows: 0.15 V
